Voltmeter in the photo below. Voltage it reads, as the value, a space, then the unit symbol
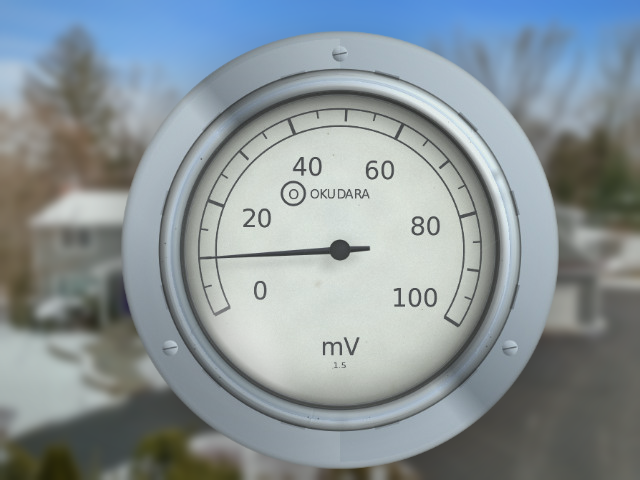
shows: 10 mV
